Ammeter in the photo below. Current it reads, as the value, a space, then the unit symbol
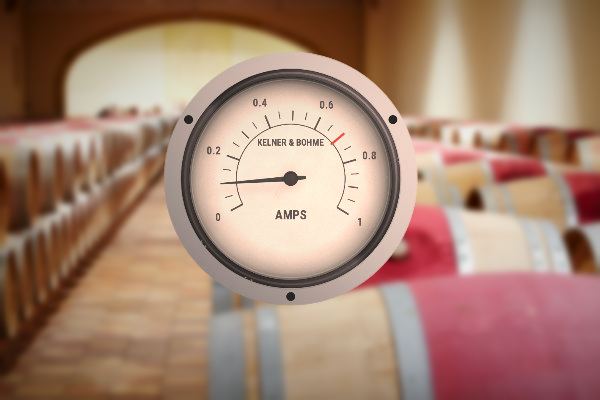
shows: 0.1 A
